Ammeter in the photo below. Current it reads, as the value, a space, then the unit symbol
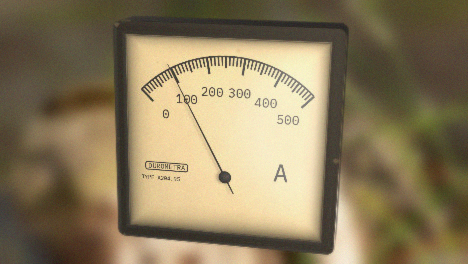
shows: 100 A
